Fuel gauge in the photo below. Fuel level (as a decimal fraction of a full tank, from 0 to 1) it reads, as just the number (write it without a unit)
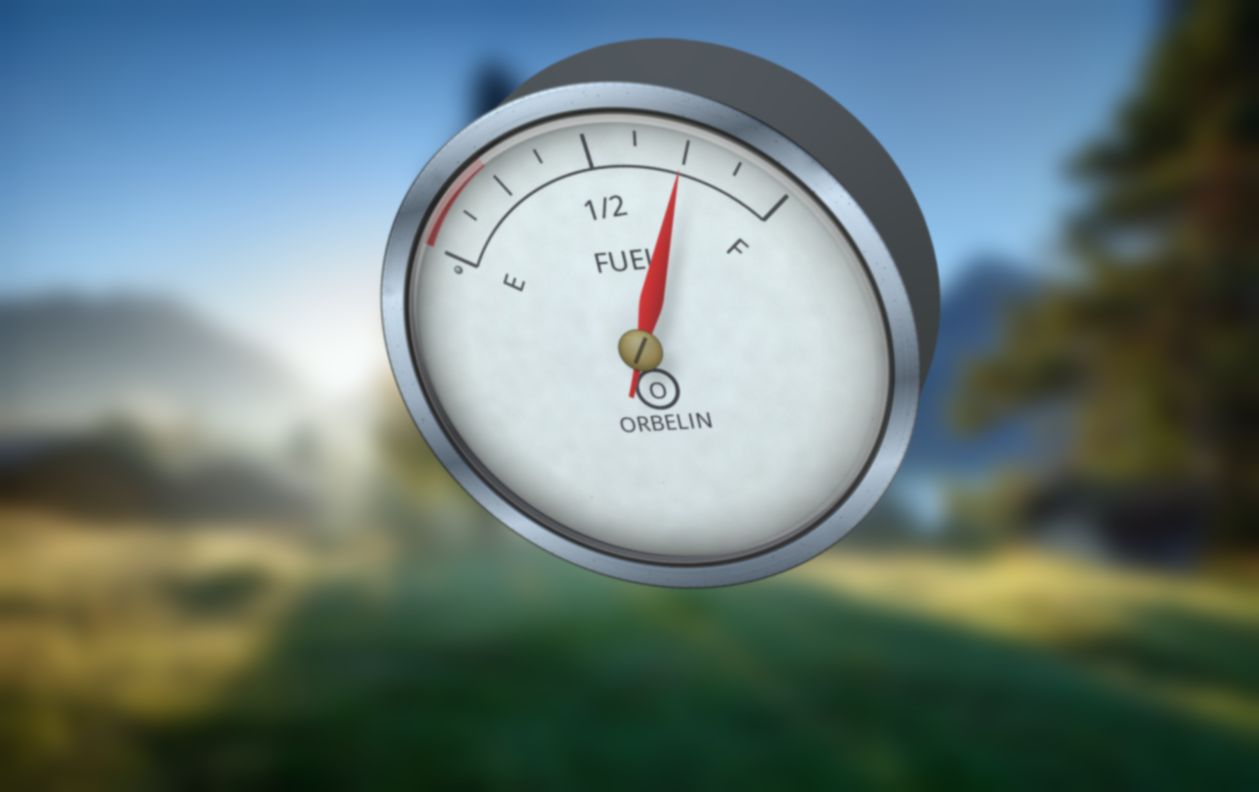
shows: 0.75
